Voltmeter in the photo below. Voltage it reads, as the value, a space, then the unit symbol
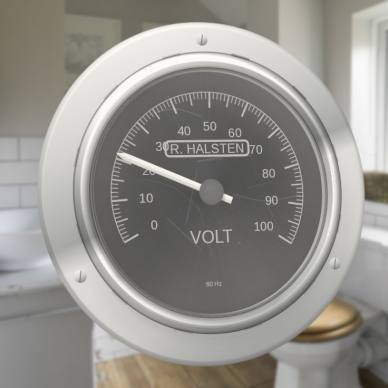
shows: 21 V
